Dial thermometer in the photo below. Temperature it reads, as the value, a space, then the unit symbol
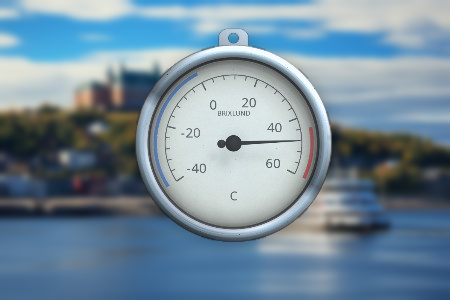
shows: 48 °C
